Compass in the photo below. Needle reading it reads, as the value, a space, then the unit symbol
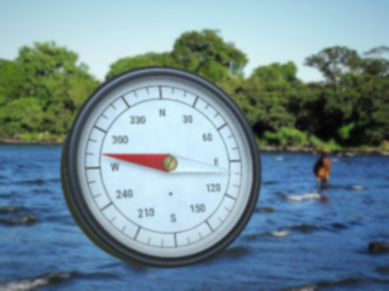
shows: 280 °
